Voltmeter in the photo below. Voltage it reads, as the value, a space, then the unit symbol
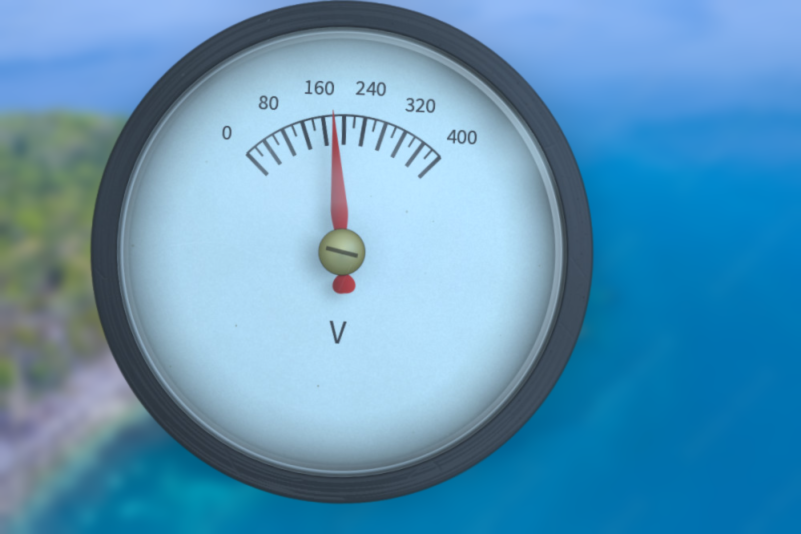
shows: 180 V
